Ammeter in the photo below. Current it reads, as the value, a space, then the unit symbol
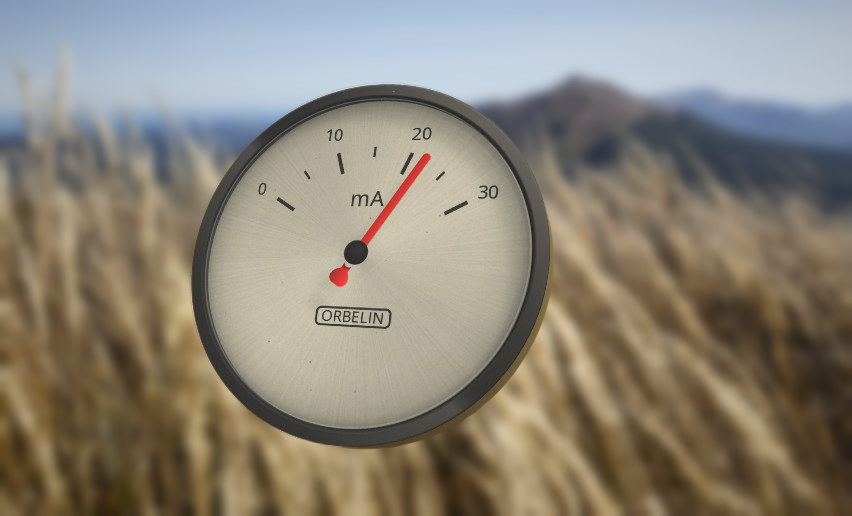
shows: 22.5 mA
